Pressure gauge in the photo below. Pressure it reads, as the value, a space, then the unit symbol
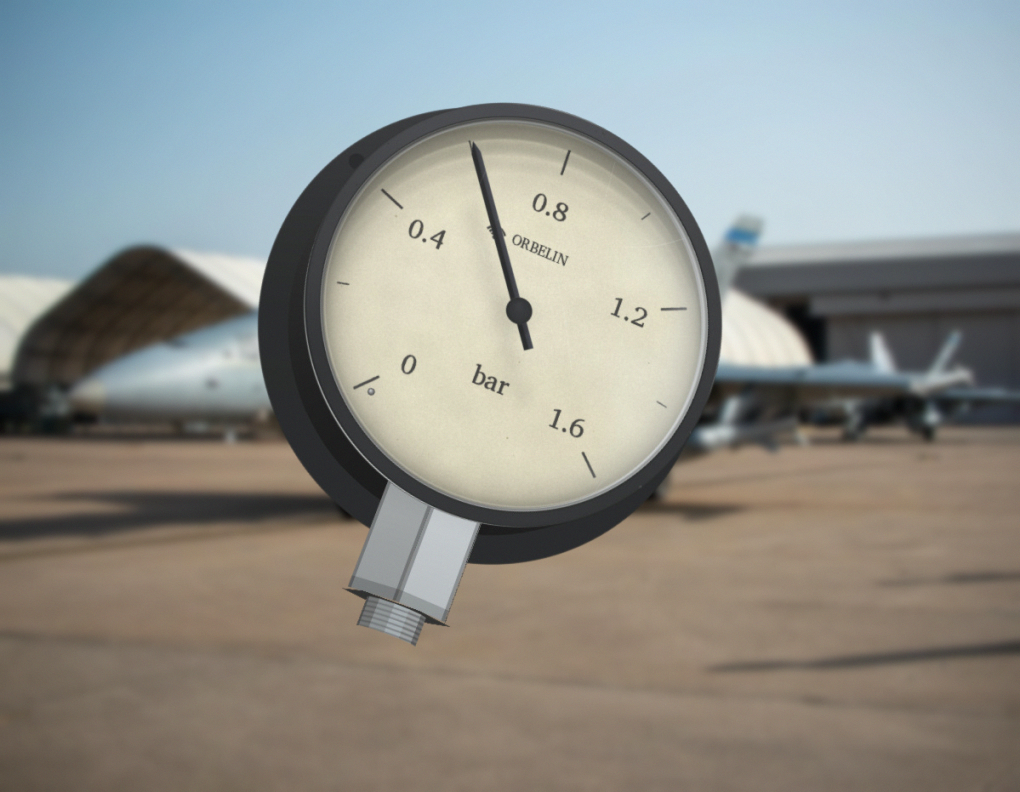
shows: 0.6 bar
